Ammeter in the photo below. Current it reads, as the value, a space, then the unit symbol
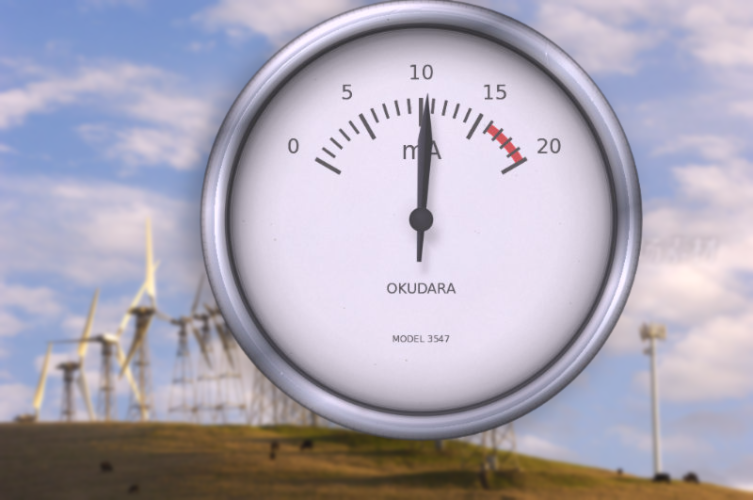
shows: 10.5 mA
